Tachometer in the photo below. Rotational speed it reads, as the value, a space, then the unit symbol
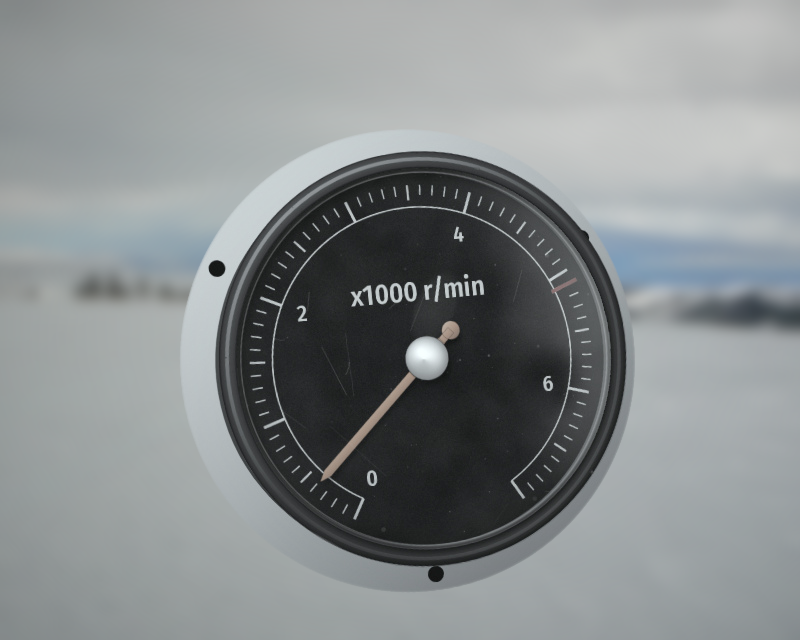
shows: 400 rpm
